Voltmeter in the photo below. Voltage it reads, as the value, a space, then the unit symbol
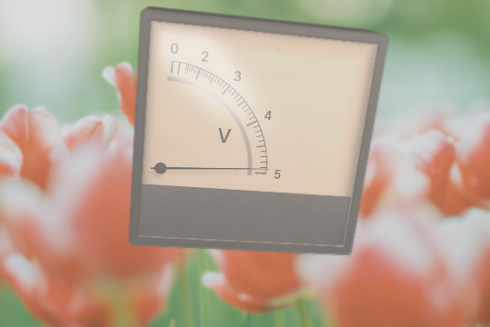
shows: 4.9 V
